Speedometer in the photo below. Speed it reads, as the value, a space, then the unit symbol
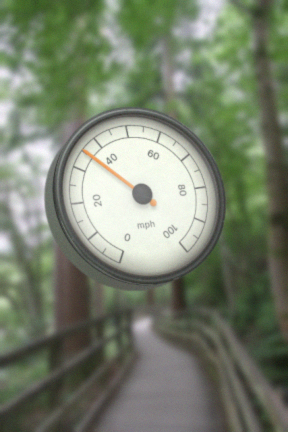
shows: 35 mph
